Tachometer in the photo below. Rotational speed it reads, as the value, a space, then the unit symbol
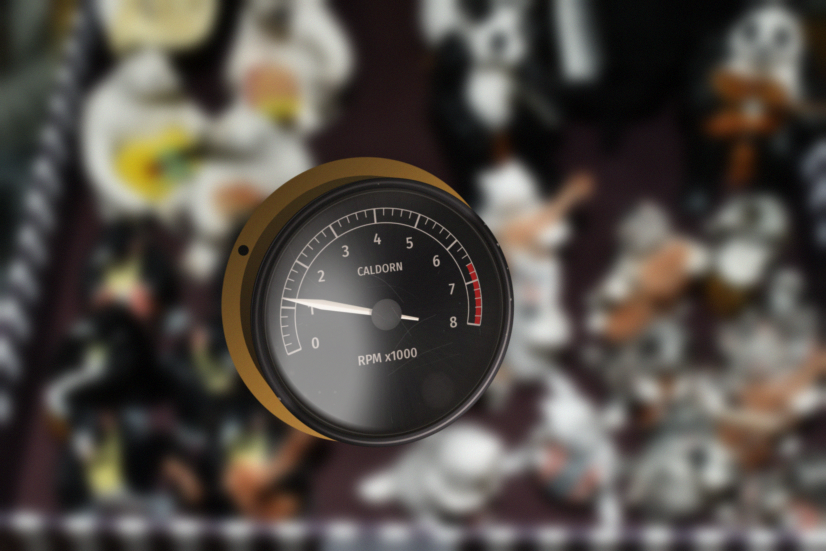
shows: 1200 rpm
